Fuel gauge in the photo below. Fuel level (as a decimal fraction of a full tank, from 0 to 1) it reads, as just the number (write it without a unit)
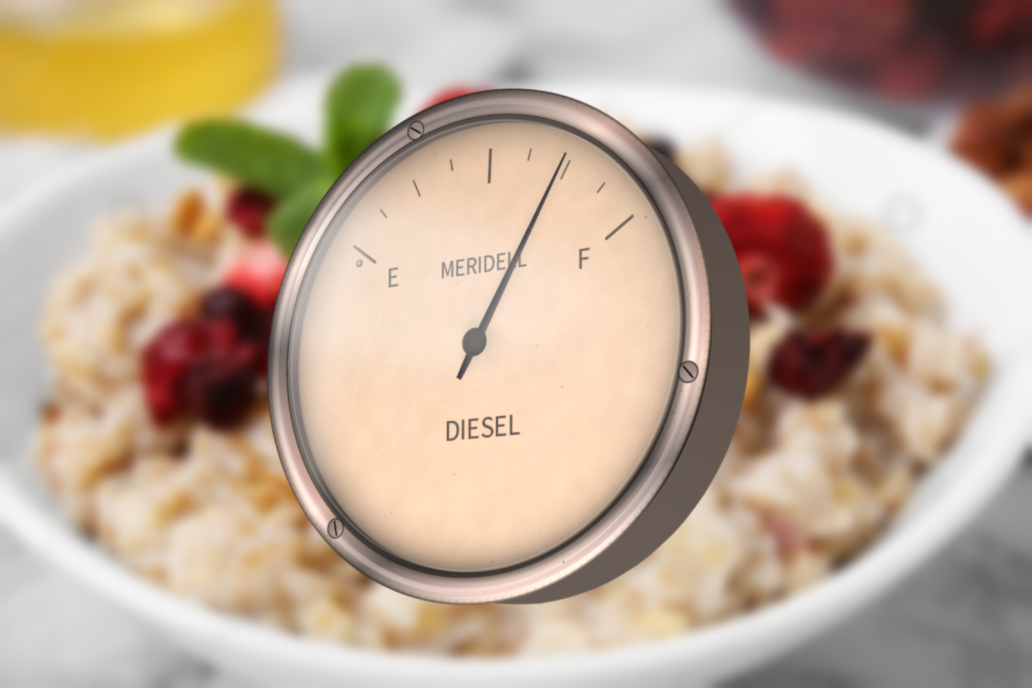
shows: 0.75
